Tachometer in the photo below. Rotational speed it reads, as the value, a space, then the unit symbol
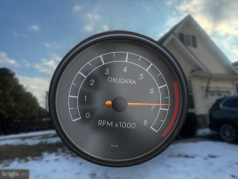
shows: 6750 rpm
